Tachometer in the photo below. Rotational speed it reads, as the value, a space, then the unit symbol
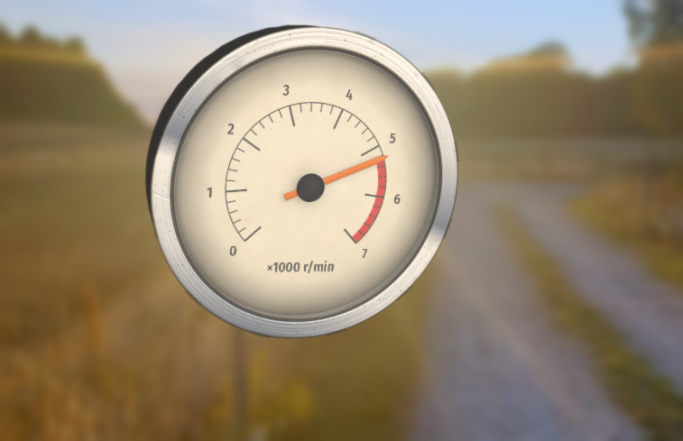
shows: 5200 rpm
